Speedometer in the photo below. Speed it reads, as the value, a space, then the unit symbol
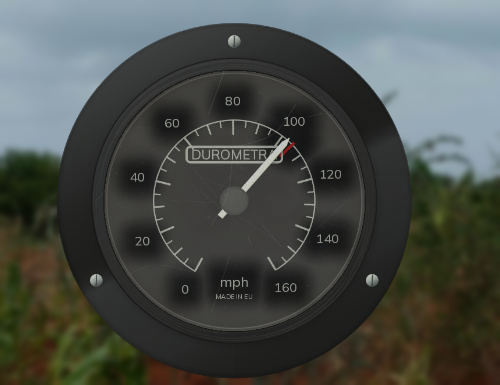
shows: 102.5 mph
